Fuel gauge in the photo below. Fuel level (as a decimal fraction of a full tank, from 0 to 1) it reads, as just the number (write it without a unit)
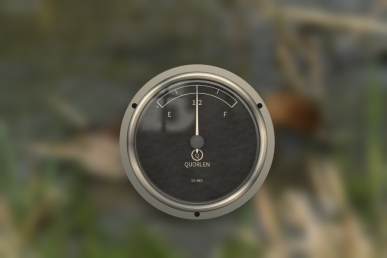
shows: 0.5
